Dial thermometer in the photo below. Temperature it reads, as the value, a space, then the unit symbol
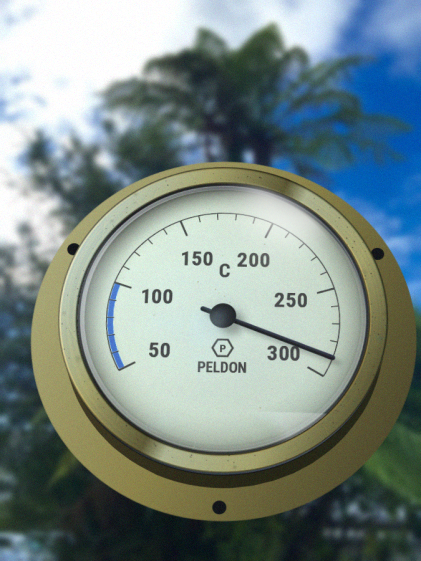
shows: 290 °C
